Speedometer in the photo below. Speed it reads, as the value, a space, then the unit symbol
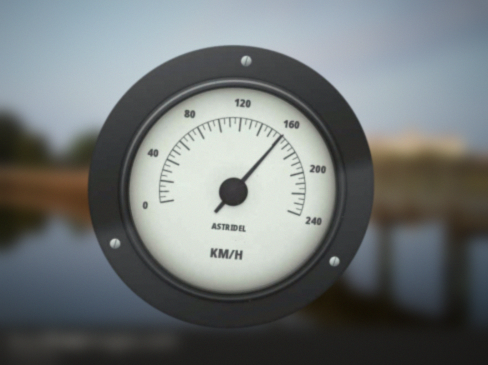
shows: 160 km/h
